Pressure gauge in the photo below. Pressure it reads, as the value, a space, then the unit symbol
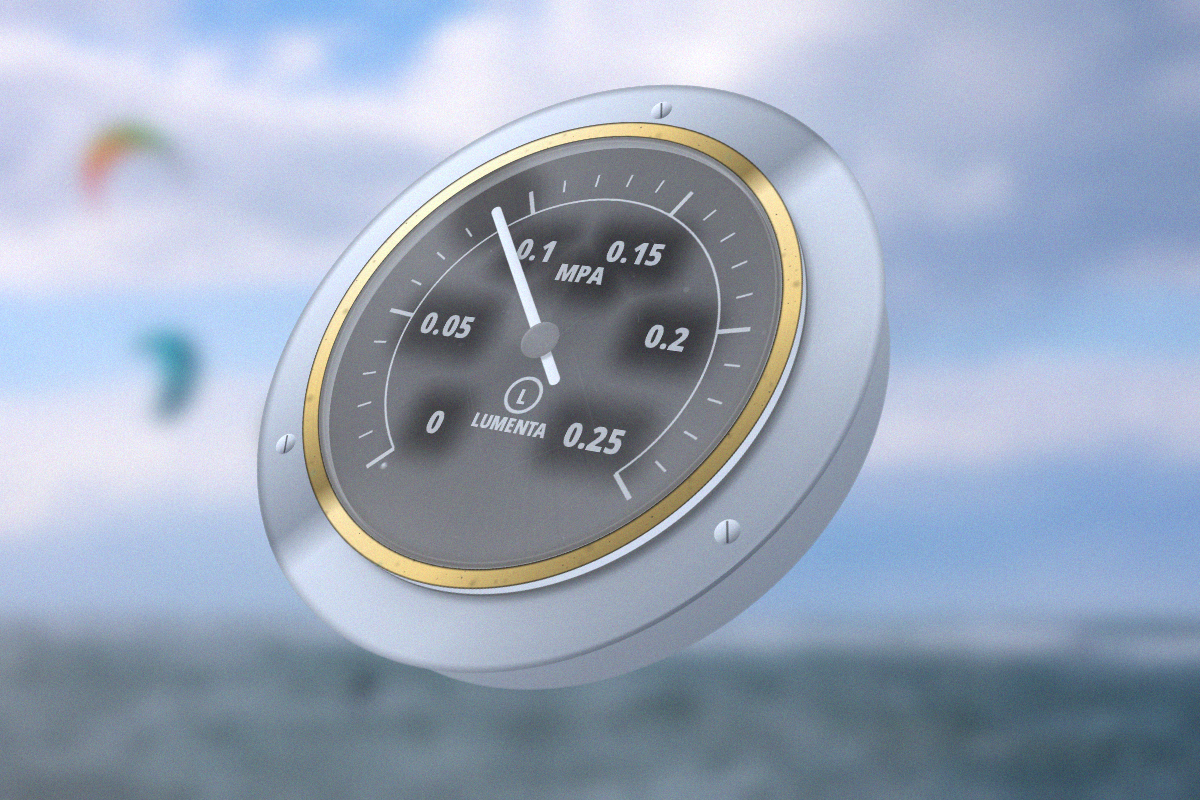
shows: 0.09 MPa
